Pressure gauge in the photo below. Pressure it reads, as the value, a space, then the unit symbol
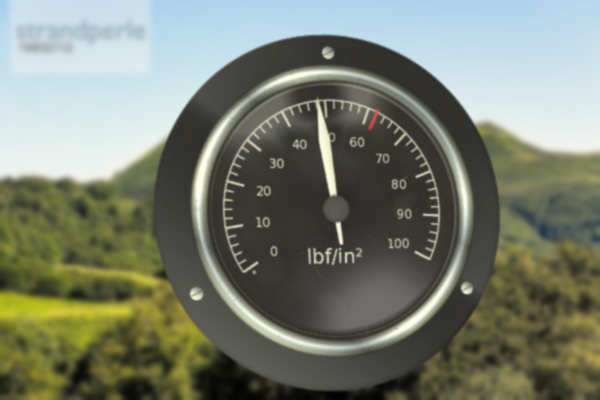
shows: 48 psi
